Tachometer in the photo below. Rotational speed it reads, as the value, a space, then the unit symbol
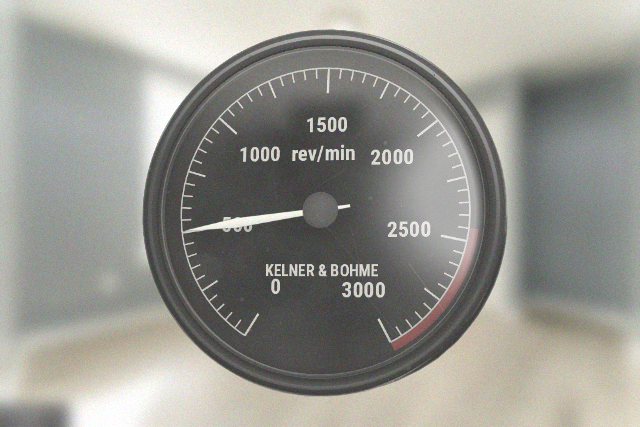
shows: 500 rpm
